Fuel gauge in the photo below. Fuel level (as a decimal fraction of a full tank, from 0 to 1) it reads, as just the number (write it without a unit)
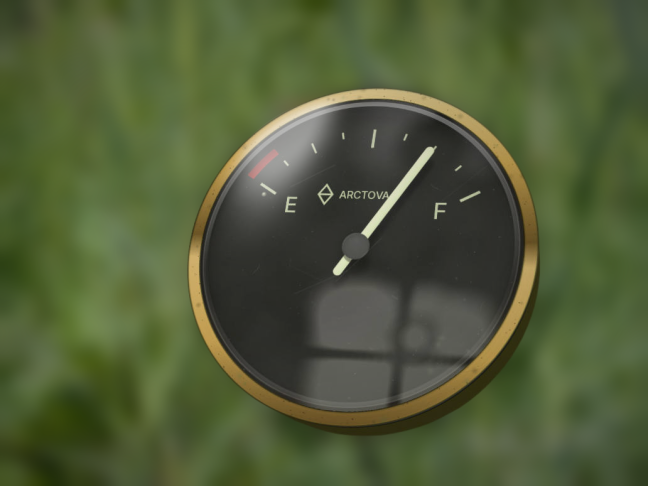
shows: 0.75
